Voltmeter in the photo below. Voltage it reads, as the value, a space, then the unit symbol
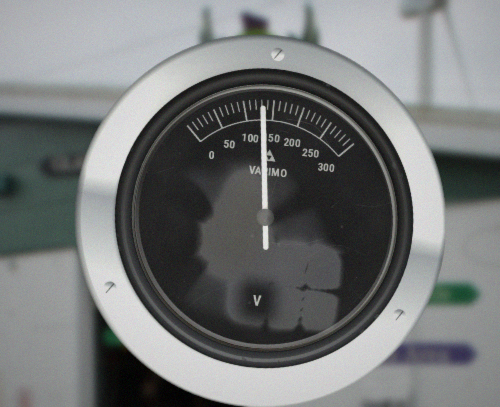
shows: 130 V
